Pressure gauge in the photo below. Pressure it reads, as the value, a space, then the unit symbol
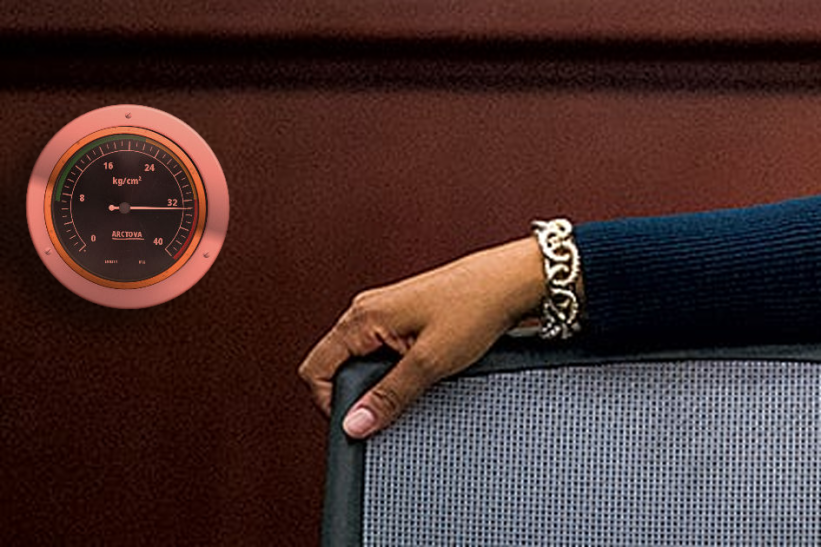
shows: 33 kg/cm²
